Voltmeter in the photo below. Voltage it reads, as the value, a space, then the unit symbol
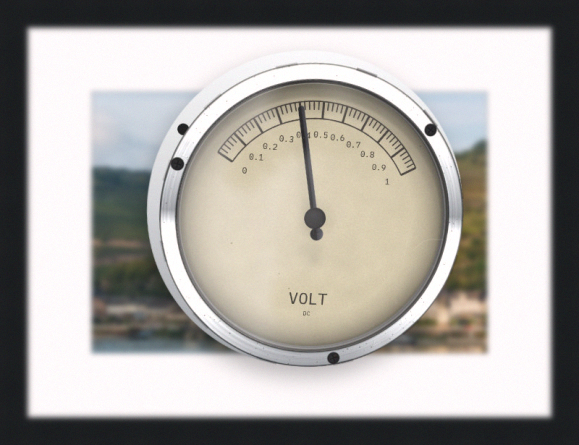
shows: 0.4 V
